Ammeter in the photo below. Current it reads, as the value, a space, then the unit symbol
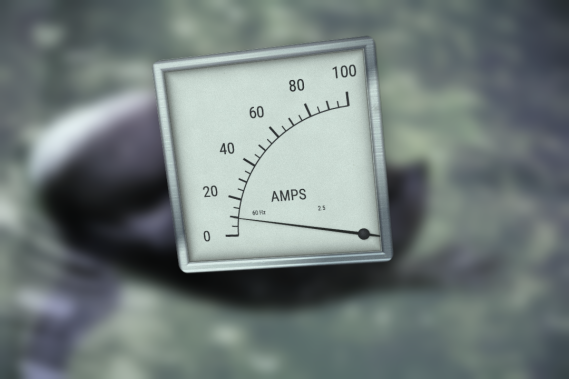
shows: 10 A
